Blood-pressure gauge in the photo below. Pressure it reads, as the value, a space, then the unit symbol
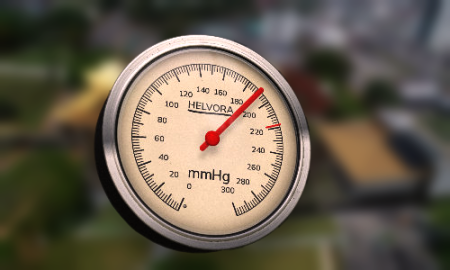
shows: 190 mmHg
